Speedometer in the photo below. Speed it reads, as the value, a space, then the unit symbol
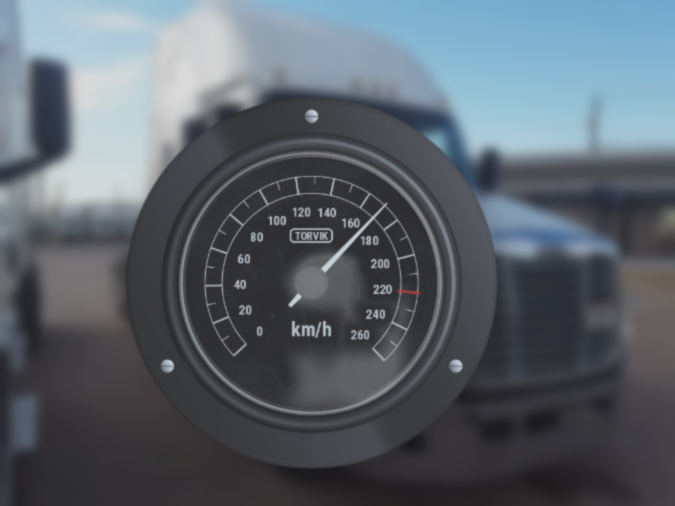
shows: 170 km/h
